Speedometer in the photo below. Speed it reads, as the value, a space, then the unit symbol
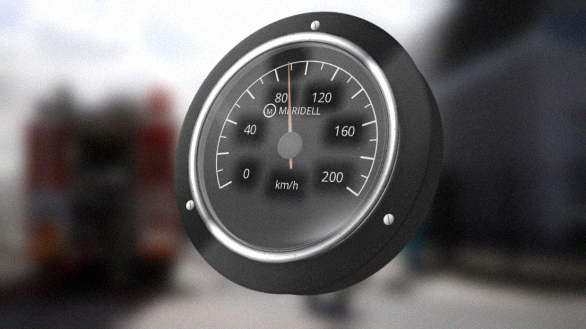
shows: 90 km/h
